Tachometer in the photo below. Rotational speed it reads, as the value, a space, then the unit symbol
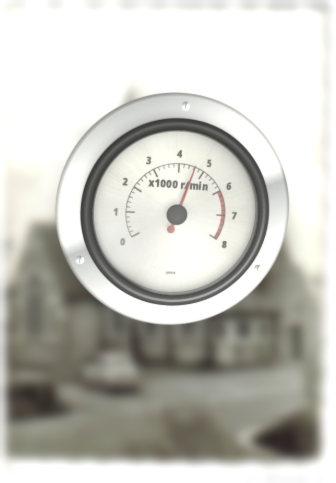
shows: 4600 rpm
